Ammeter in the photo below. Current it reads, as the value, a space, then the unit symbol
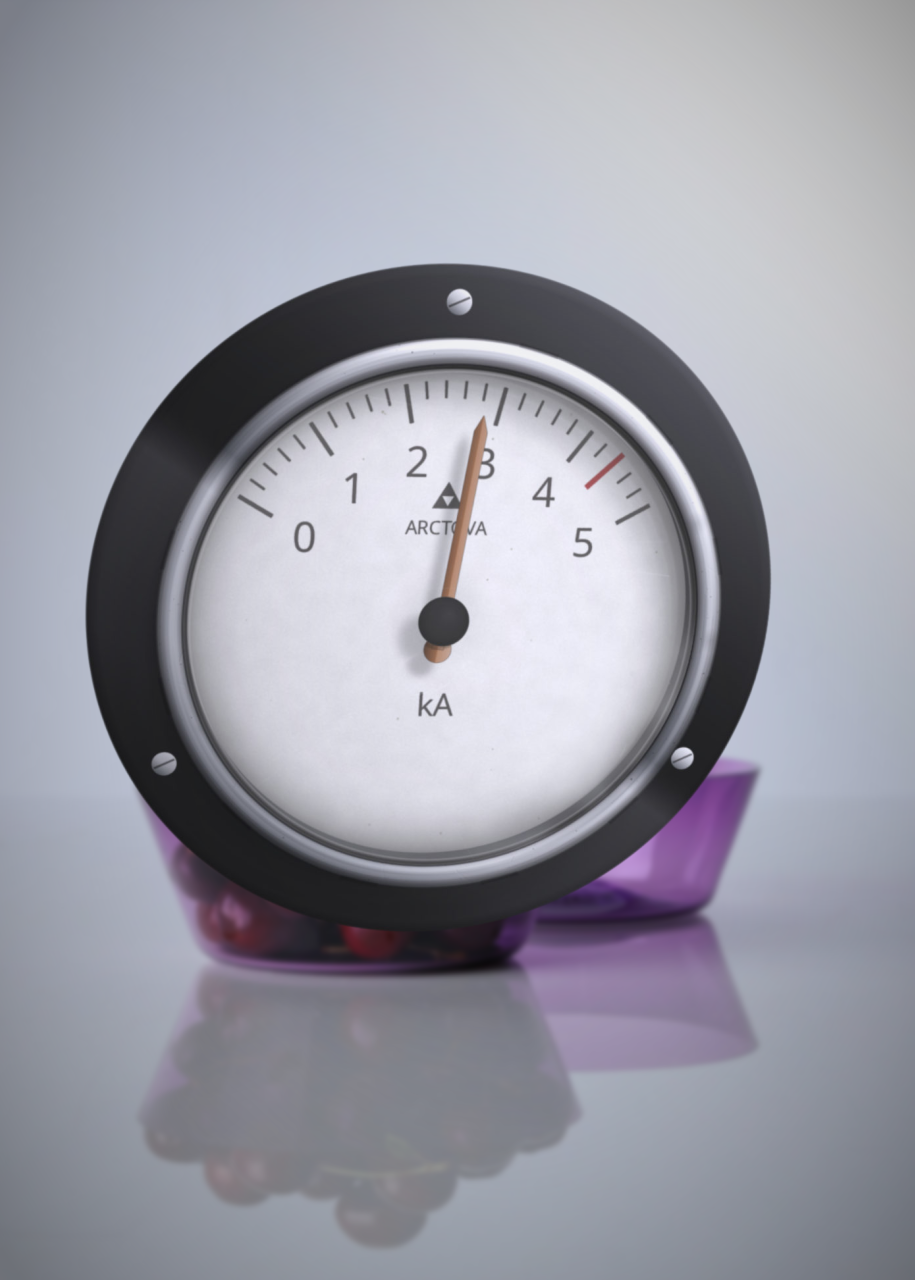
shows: 2.8 kA
